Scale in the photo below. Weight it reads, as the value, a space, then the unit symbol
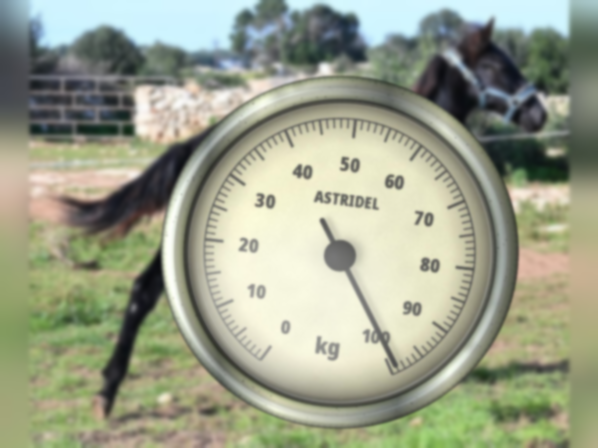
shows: 99 kg
